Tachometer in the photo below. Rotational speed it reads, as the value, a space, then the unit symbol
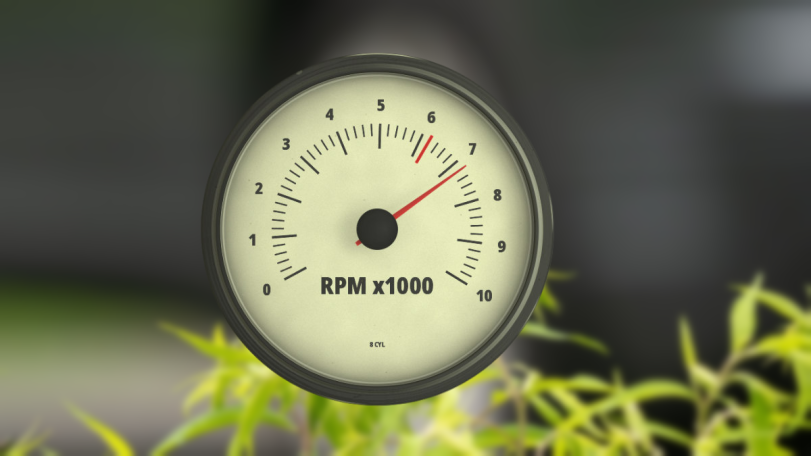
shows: 7200 rpm
